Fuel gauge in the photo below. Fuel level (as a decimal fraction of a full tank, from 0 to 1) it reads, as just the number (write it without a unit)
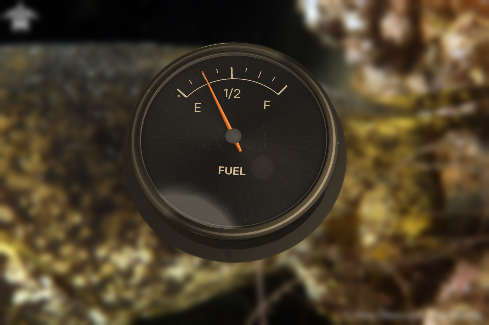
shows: 0.25
